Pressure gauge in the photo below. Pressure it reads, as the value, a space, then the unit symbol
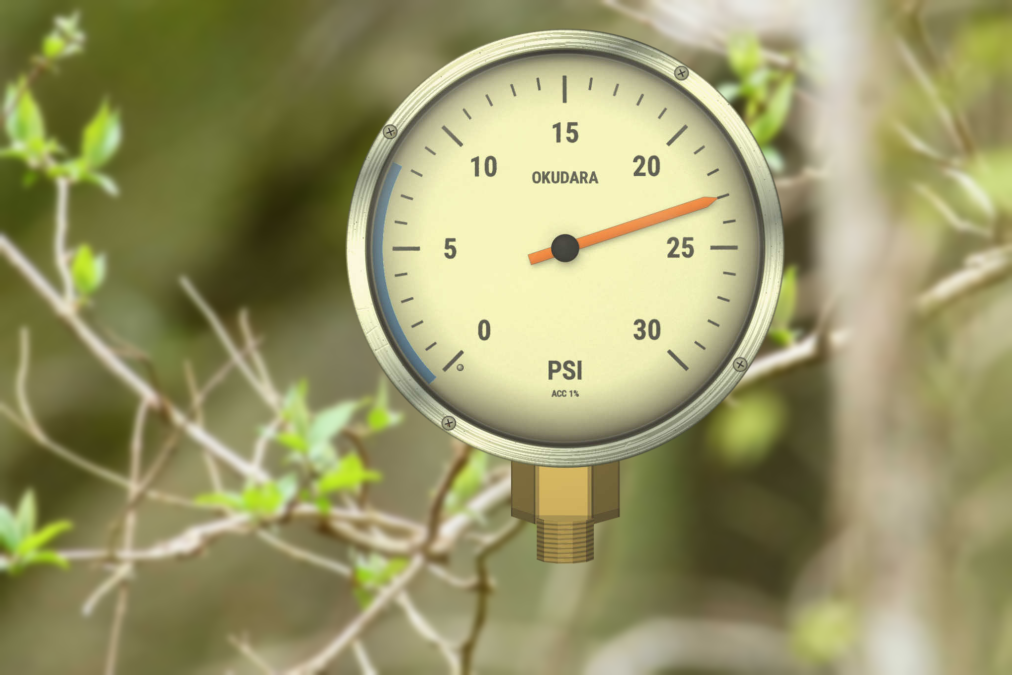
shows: 23 psi
